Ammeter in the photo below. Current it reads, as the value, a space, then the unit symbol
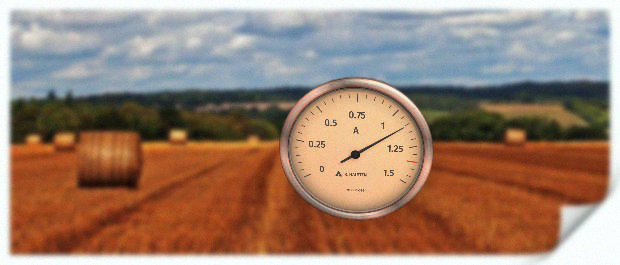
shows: 1.1 A
